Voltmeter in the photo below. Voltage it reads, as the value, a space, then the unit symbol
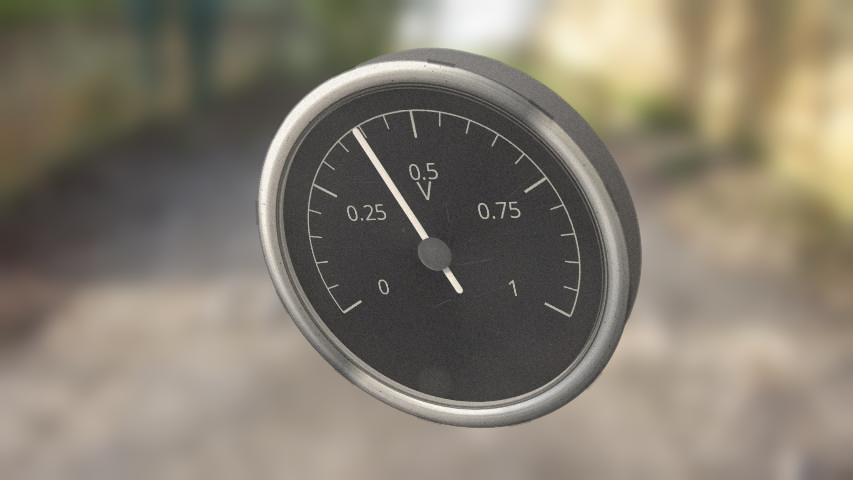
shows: 0.4 V
